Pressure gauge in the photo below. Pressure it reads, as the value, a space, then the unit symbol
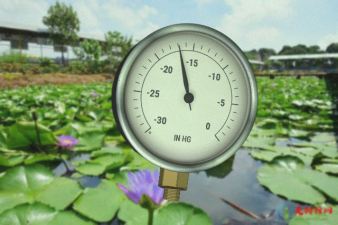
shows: -17 inHg
